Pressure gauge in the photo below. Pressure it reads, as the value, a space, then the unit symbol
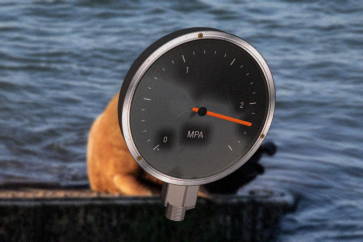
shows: 2.2 MPa
